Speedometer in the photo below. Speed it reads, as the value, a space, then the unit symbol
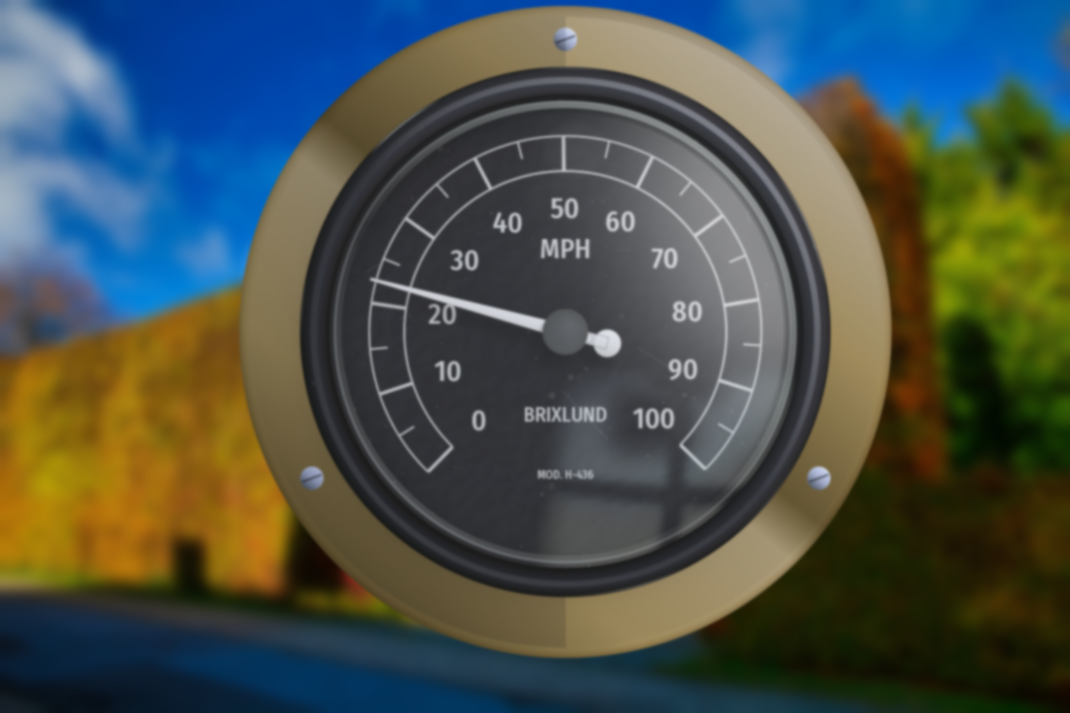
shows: 22.5 mph
